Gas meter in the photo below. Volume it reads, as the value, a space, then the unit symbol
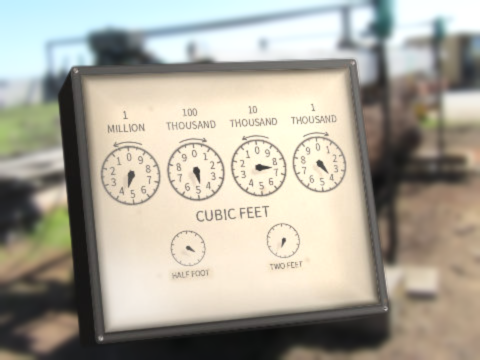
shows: 447400 ft³
